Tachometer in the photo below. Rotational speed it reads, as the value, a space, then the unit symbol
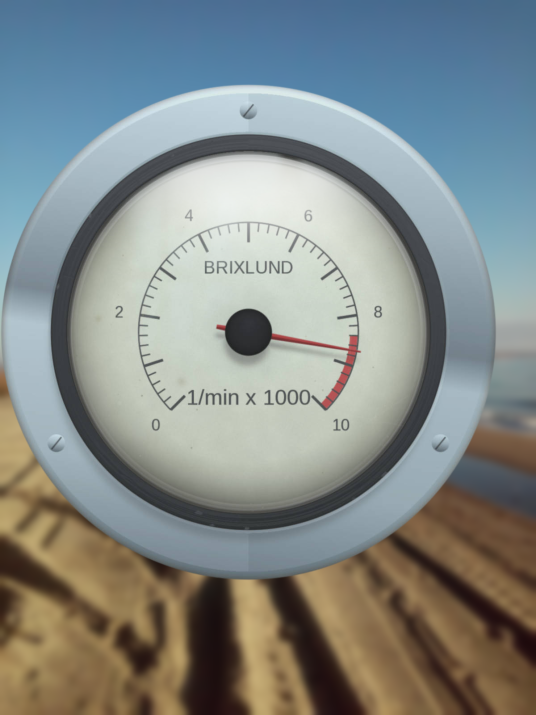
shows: 8700 rpm
